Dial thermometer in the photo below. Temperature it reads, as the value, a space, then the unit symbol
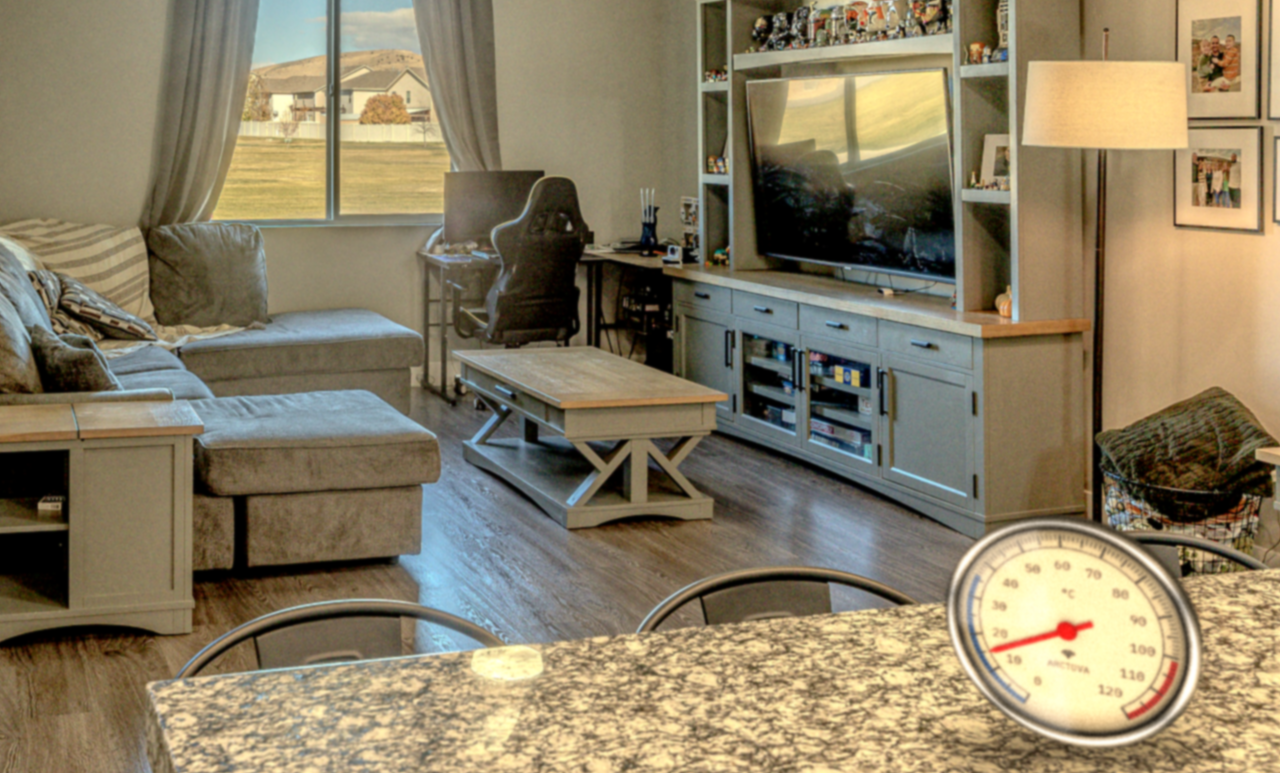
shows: 15 °C
